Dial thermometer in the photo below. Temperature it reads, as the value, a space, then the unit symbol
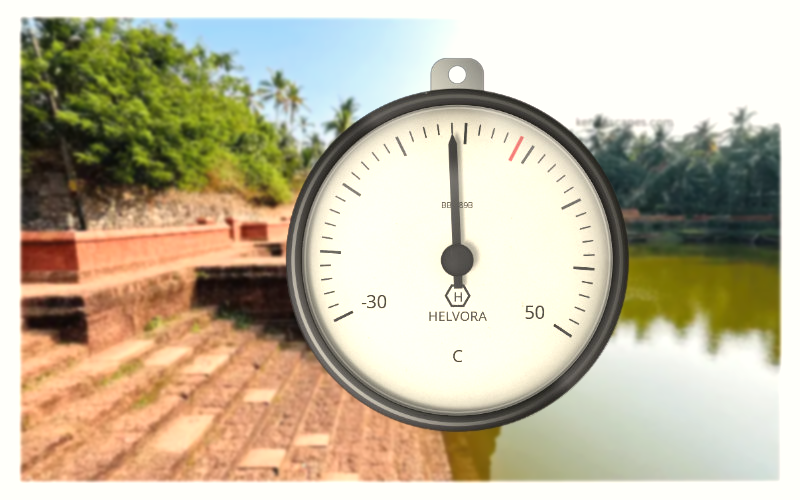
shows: 8 °C
